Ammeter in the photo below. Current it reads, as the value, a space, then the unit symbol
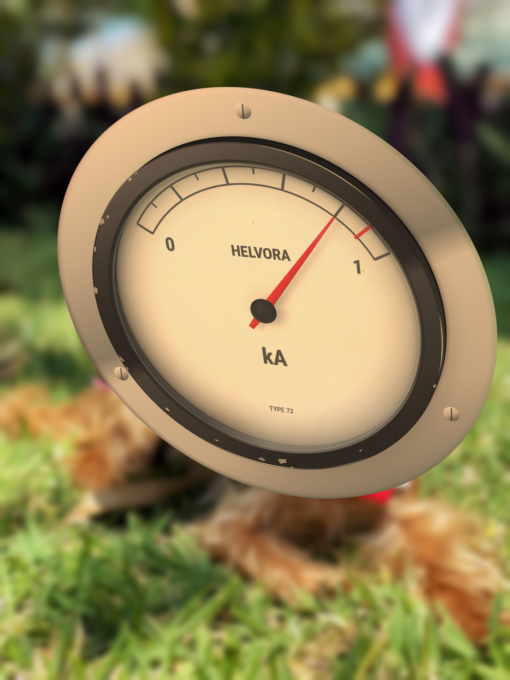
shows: 0.8 kA
